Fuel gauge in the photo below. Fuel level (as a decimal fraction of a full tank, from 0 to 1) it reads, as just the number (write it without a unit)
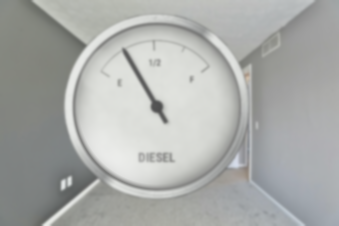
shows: 0.25
